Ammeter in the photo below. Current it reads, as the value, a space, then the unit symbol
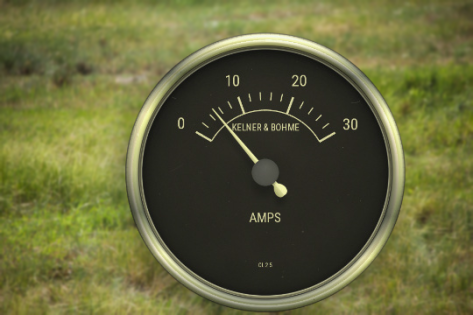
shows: 5 A
